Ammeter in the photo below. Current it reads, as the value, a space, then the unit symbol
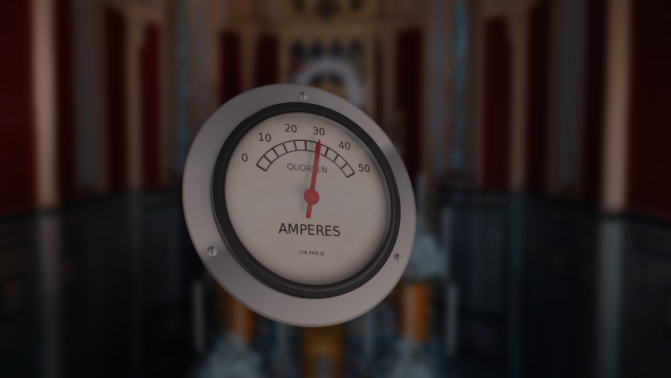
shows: 30 A
